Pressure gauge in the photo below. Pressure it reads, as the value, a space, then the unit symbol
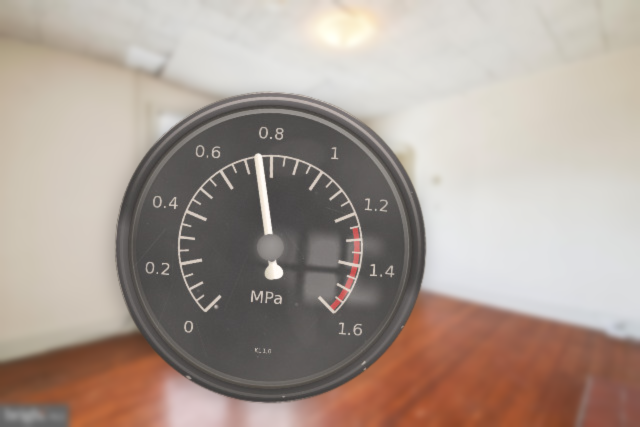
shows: 0.75 MPa
